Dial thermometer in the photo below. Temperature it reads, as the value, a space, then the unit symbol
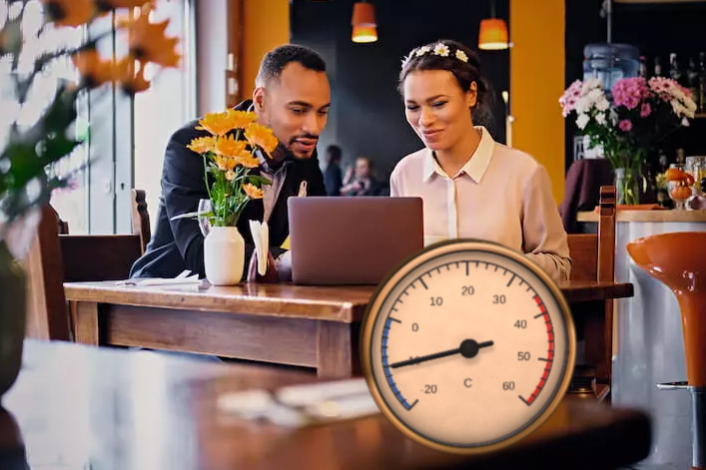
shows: -10 °C
